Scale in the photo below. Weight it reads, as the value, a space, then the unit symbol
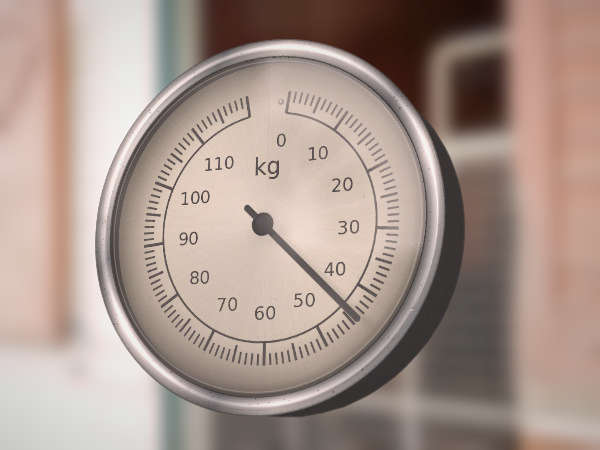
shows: 44 kg
